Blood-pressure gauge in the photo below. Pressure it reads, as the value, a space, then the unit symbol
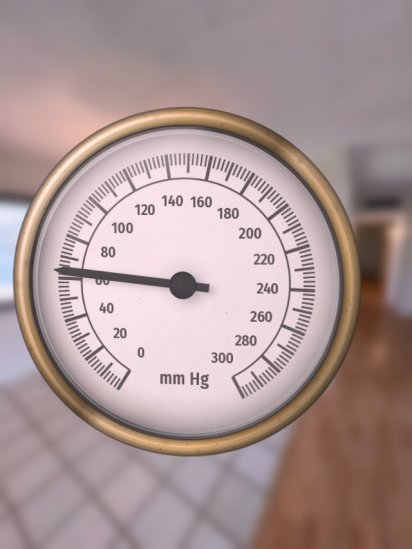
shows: 64 mmHg
